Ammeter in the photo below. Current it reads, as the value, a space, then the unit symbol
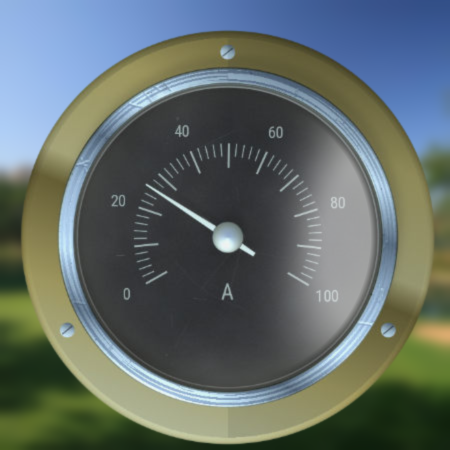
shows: 26 A
